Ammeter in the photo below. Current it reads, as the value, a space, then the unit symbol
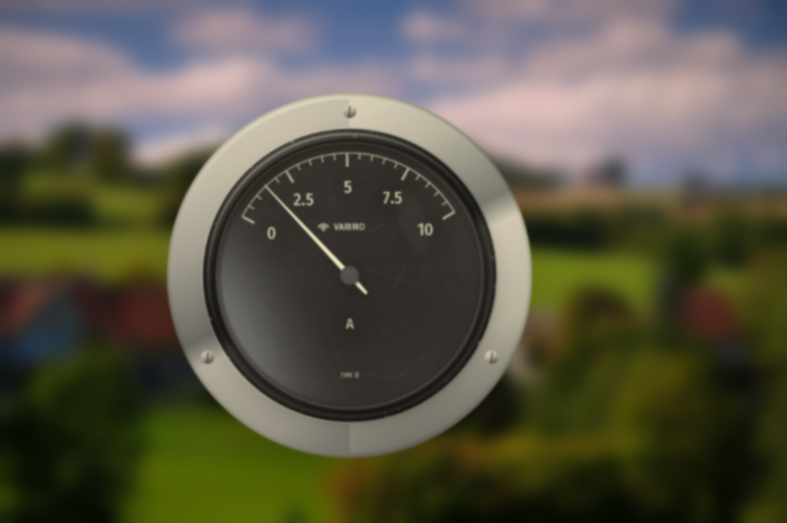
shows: 1.5 A
